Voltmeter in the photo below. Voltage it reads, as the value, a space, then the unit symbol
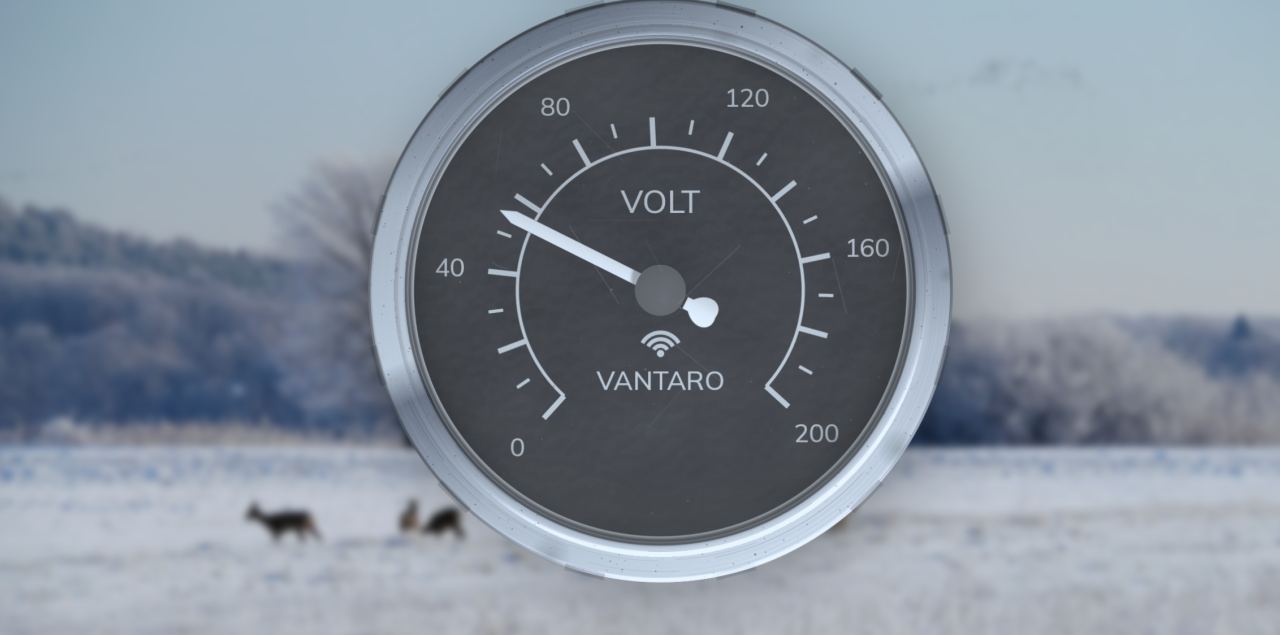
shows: 55 V
